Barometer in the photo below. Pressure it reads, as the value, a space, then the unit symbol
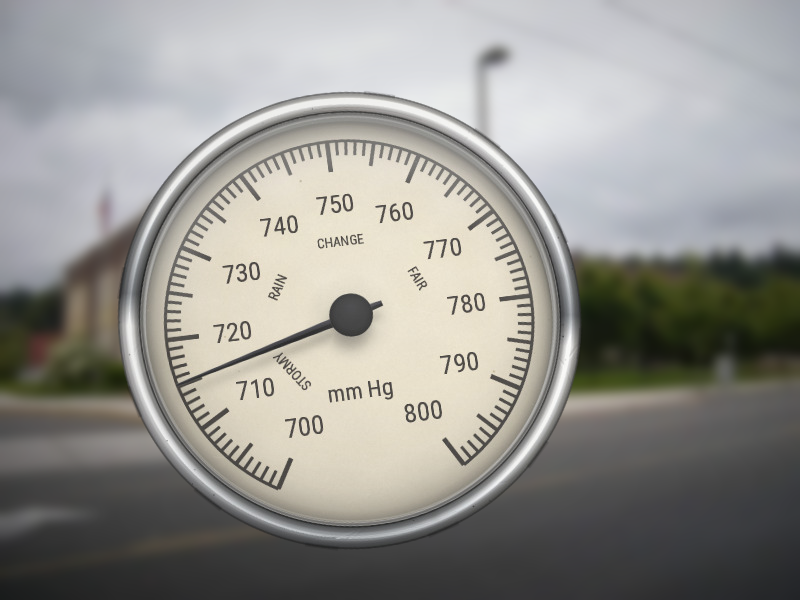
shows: 715 mmHg
